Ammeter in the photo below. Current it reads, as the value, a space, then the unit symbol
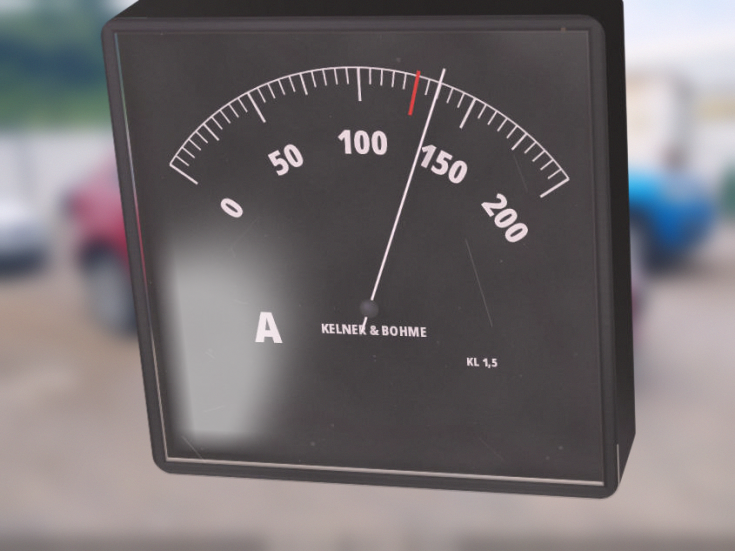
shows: 135 A
